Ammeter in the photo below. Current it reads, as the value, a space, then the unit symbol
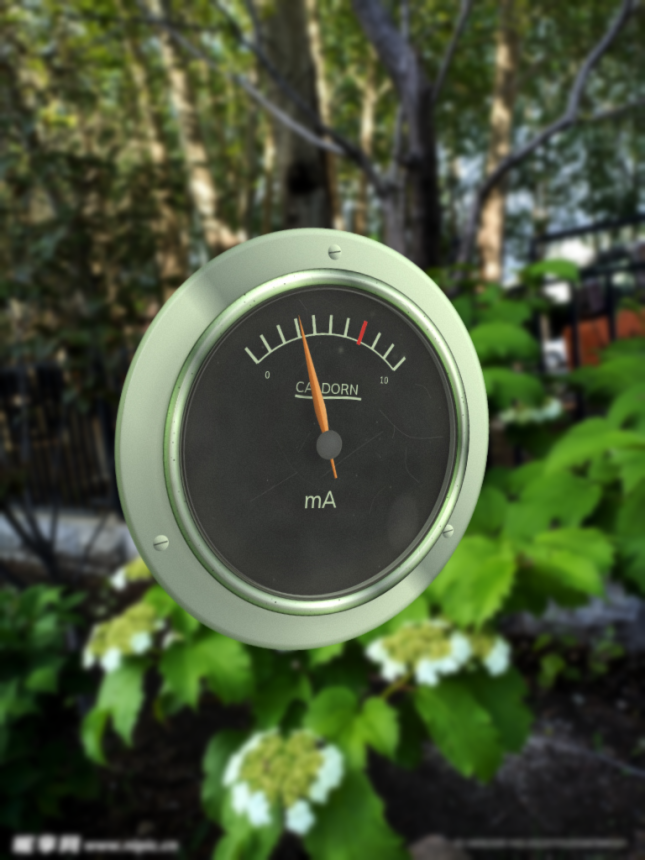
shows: 3 mA
